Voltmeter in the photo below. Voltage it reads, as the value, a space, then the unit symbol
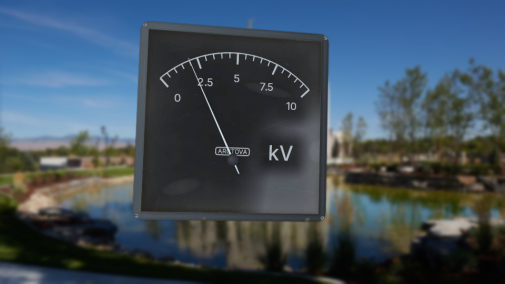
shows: 2 kV
